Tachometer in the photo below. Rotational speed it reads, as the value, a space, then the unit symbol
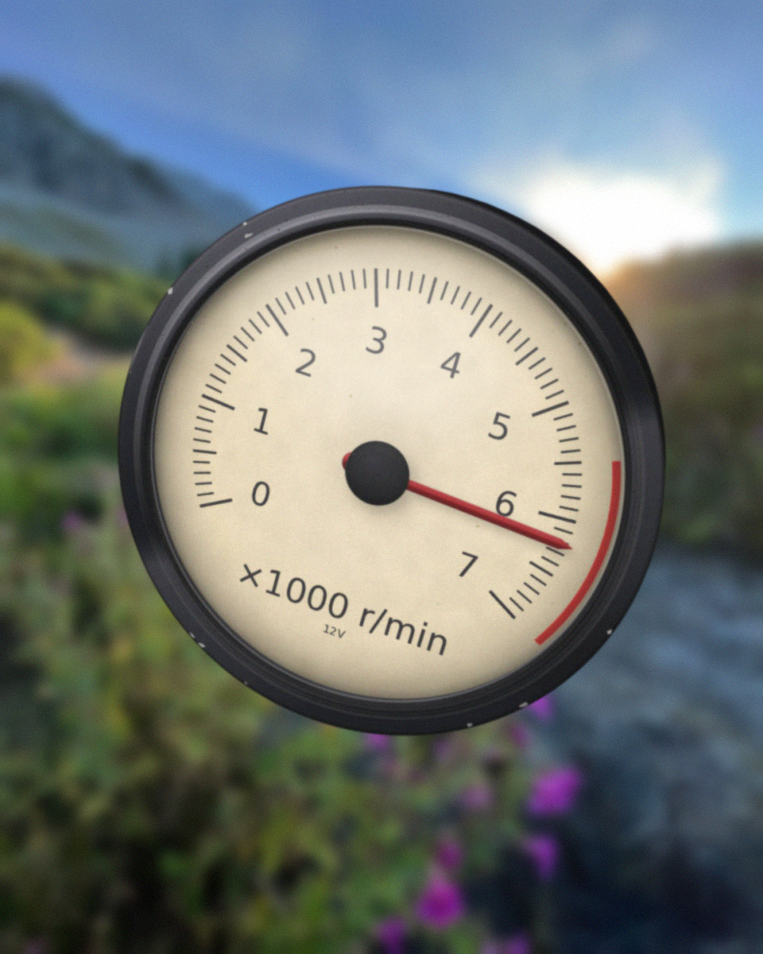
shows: 6200 rpm
